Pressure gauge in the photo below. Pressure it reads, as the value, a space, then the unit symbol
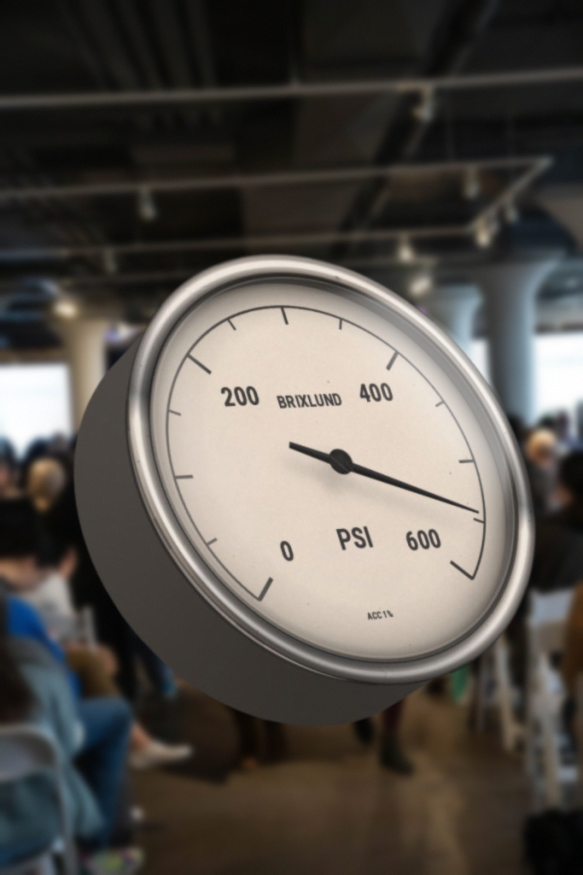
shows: 550 psi
